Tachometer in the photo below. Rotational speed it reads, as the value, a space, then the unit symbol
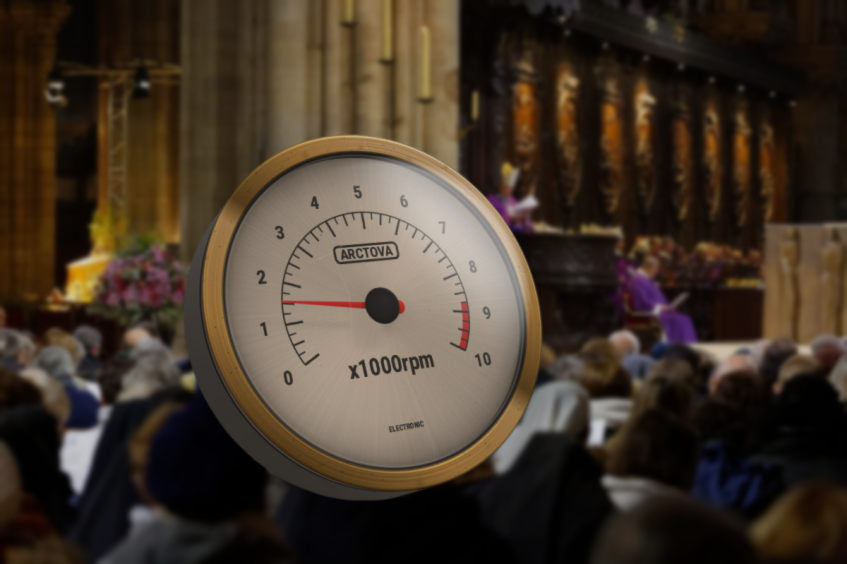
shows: 1500 rpm
